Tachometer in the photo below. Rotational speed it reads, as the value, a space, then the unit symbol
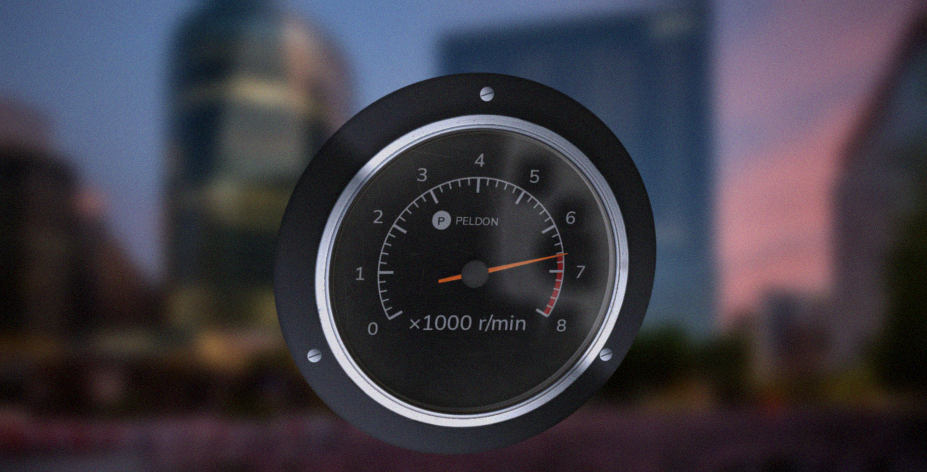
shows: 6600 rpm
